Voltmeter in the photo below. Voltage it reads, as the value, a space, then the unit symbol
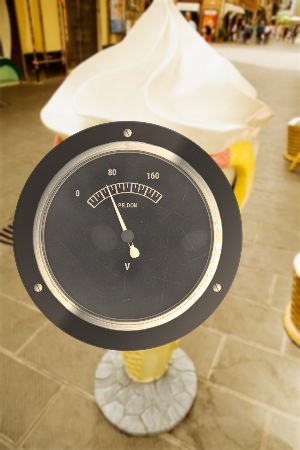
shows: 60 V
